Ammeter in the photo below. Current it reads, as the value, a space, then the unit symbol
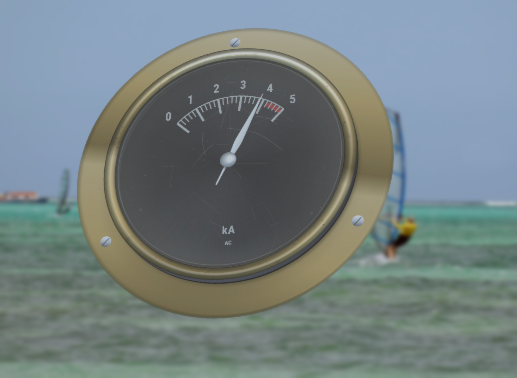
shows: 4 kA
